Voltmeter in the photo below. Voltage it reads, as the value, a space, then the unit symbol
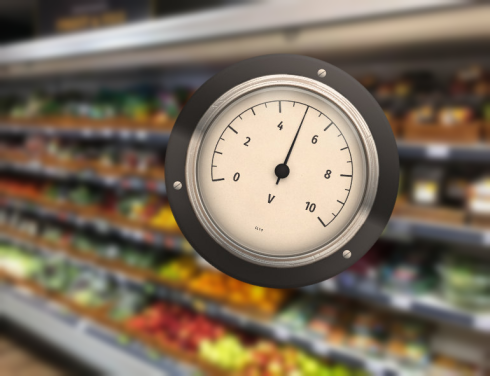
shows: 5 V
